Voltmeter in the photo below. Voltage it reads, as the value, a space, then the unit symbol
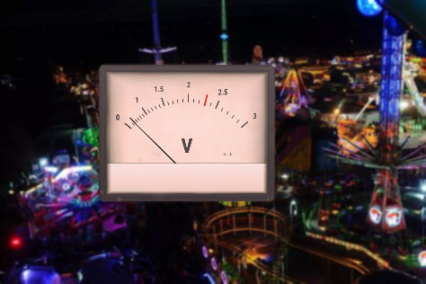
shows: 0.5 V
